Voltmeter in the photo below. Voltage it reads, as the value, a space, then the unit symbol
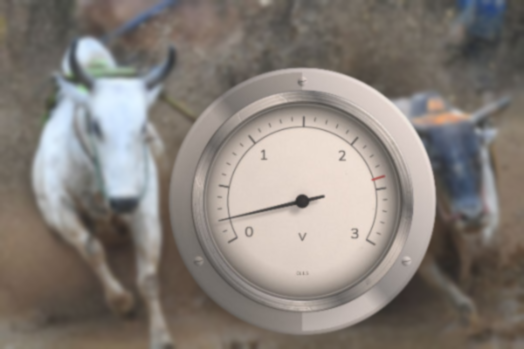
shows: 0.2 V
